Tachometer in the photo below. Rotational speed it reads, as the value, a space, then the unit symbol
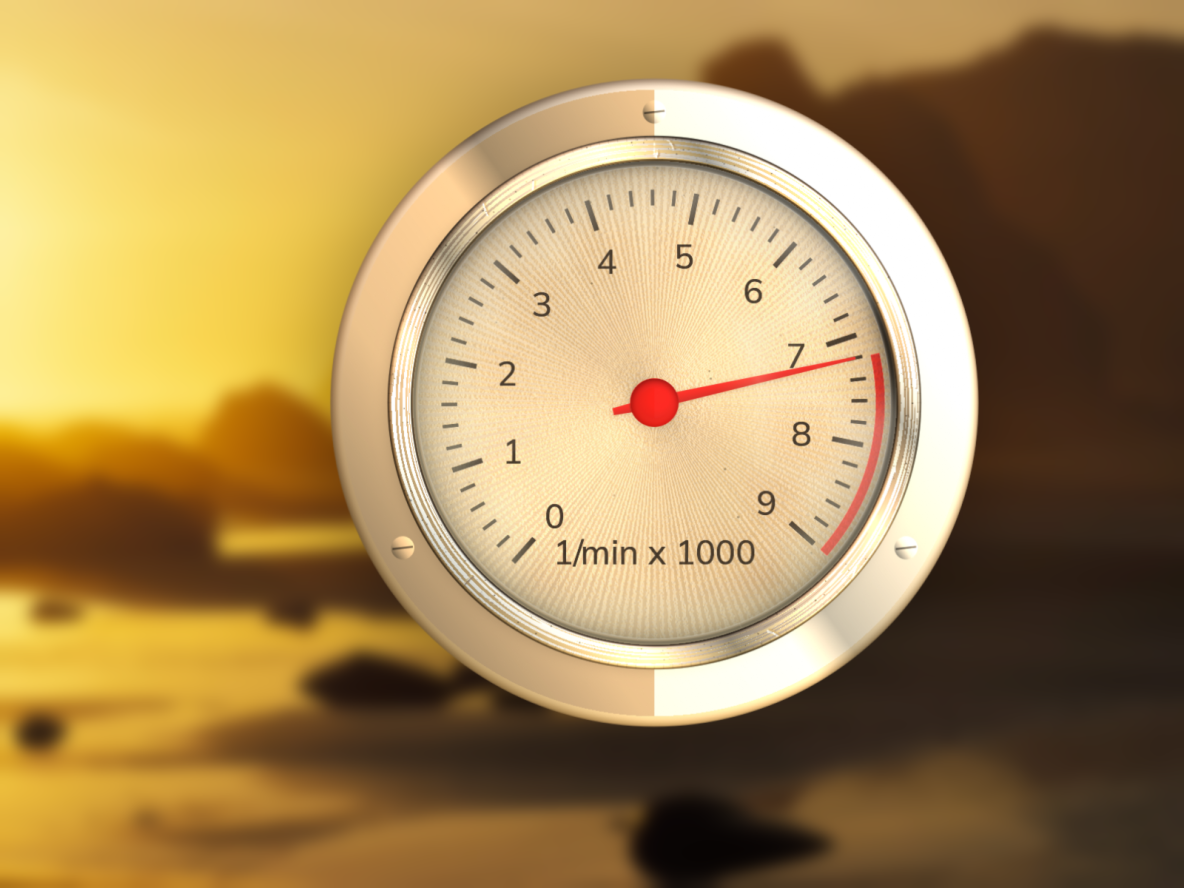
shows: 7200 rpm
